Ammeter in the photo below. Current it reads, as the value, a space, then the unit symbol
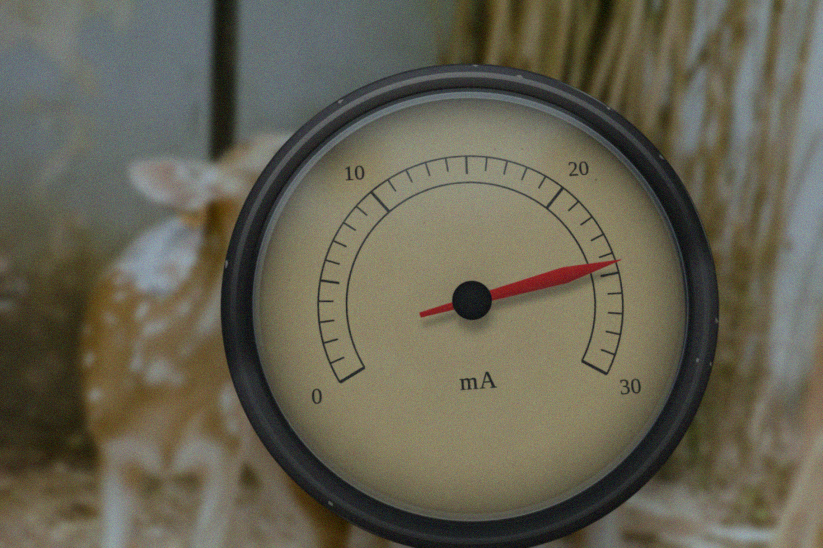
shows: 24.5 mA
